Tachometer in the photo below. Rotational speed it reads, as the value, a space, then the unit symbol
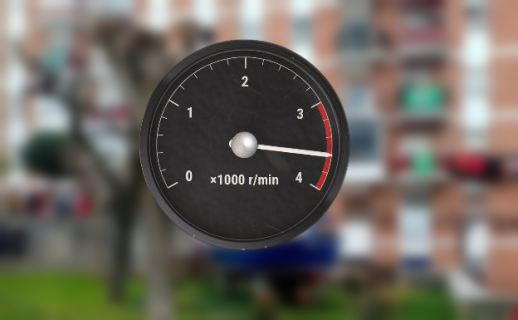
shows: 3600 rpm
